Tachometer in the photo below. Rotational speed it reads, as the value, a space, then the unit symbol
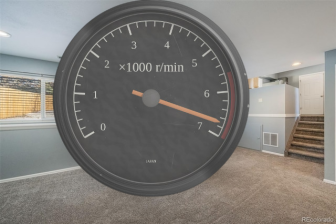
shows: 6700 rpm
